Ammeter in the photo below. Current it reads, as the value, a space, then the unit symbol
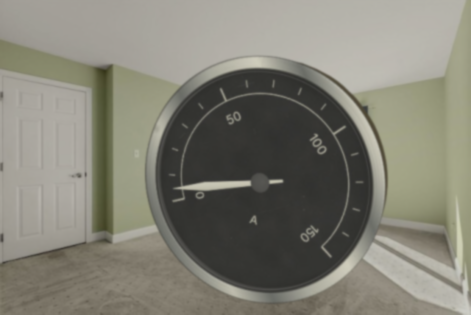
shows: 5 A
